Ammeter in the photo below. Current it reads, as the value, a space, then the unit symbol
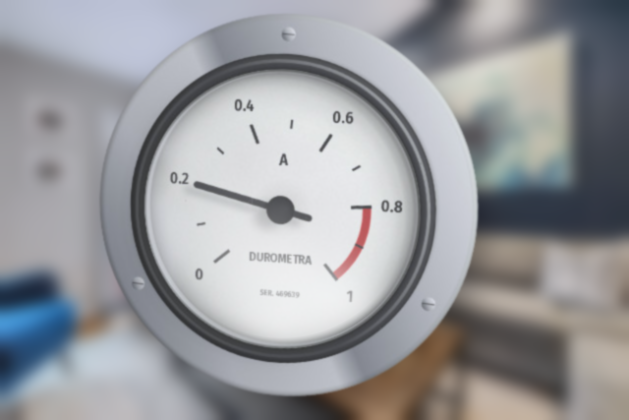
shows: 0.2 A
